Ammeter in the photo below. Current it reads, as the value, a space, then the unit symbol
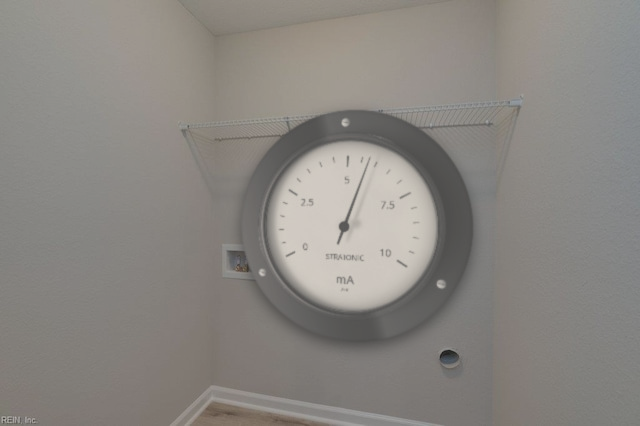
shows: 5.75 mA
